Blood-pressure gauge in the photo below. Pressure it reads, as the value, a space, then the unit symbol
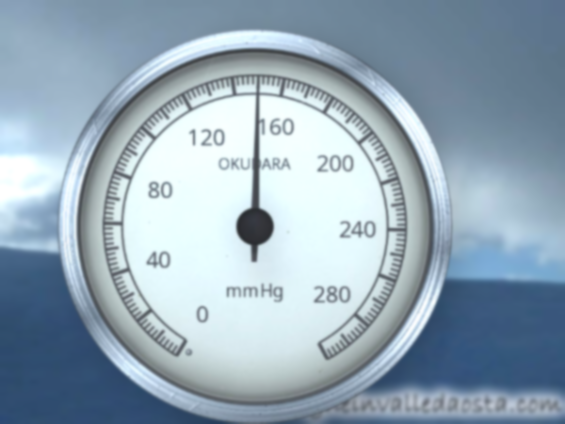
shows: 150 mmHg
